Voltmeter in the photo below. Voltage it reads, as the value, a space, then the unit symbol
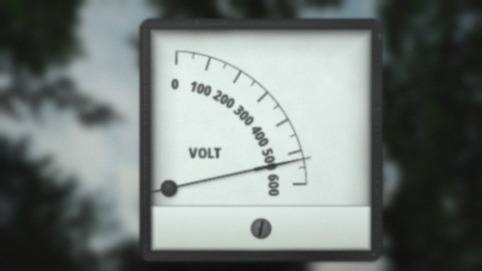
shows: 525 V
